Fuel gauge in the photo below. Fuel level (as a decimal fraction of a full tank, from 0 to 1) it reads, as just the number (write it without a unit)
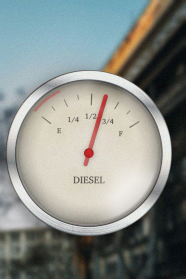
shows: 0.625
